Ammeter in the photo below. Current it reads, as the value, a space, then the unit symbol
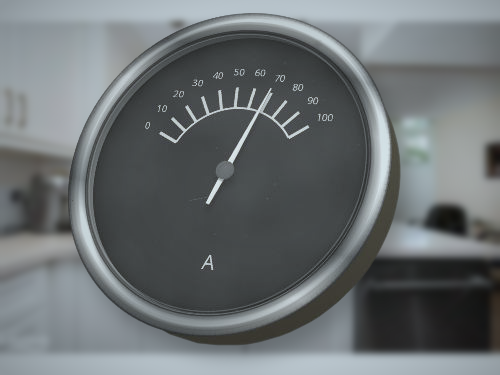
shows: 70 A
